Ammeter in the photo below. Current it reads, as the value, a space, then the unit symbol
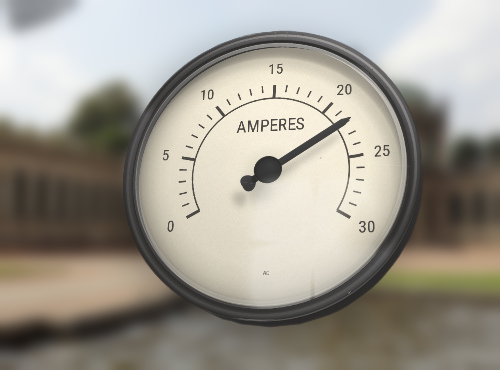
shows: 22 A
